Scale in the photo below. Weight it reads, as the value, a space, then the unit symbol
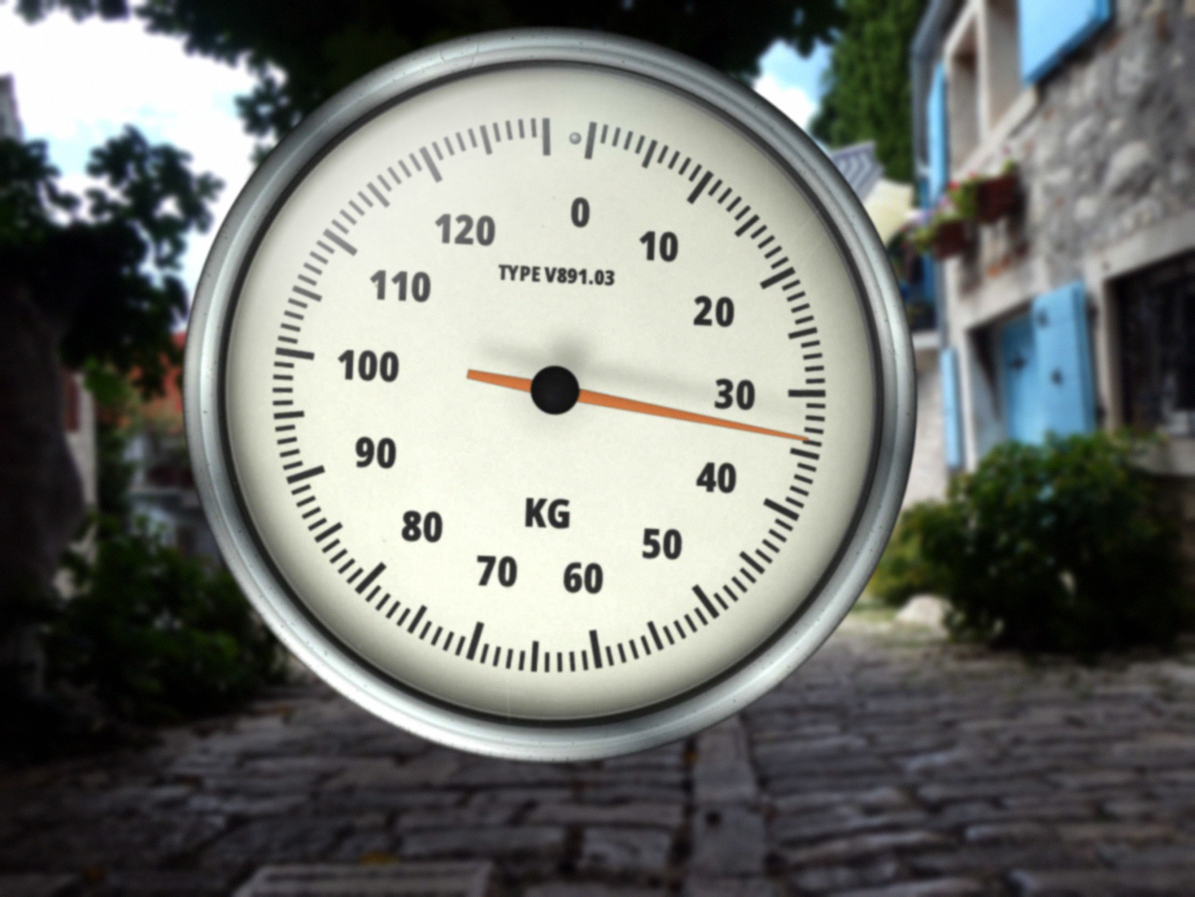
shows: 34 kg
